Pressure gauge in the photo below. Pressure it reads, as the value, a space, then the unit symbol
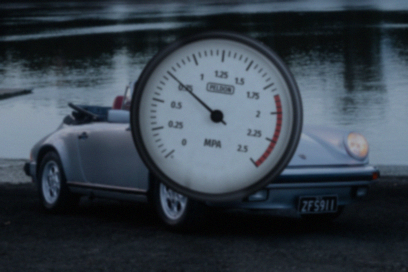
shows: 0.75 MPa
